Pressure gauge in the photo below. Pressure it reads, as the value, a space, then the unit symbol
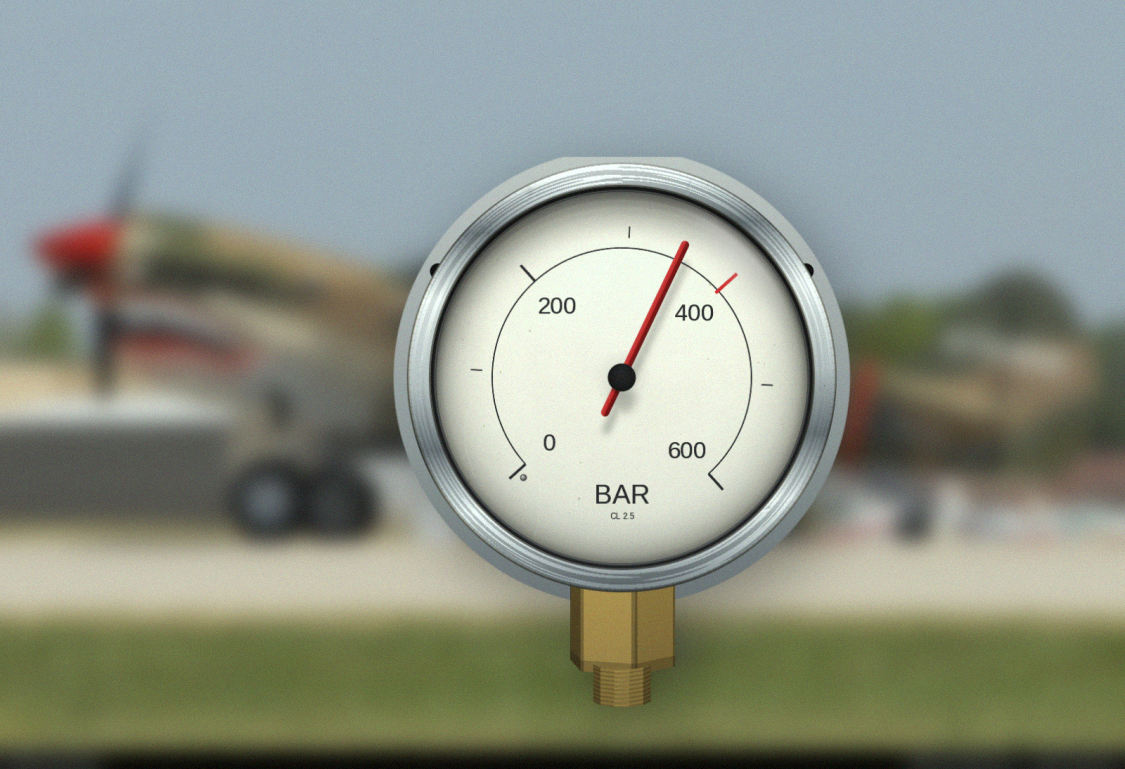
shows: 350 bar
